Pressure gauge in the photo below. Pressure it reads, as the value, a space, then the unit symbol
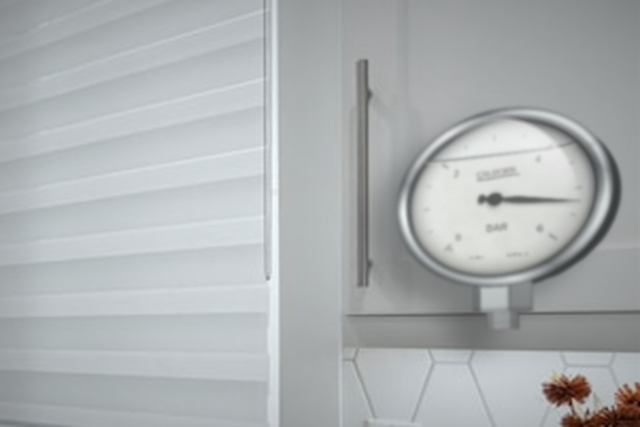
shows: 5.25 bar
